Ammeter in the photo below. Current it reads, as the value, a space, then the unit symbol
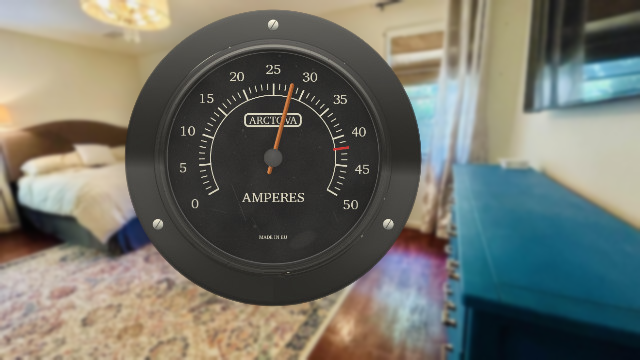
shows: 28 A
